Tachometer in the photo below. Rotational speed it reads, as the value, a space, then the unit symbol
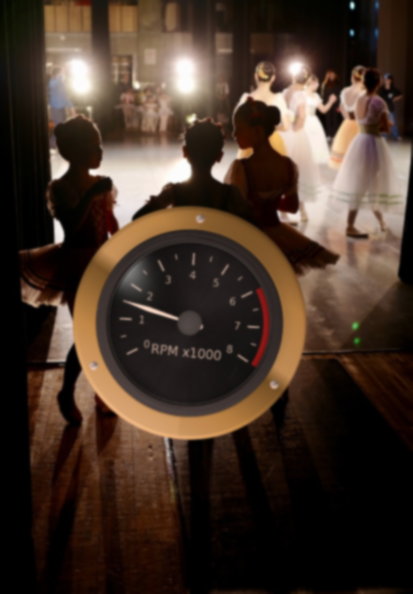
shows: 1500 rpm
